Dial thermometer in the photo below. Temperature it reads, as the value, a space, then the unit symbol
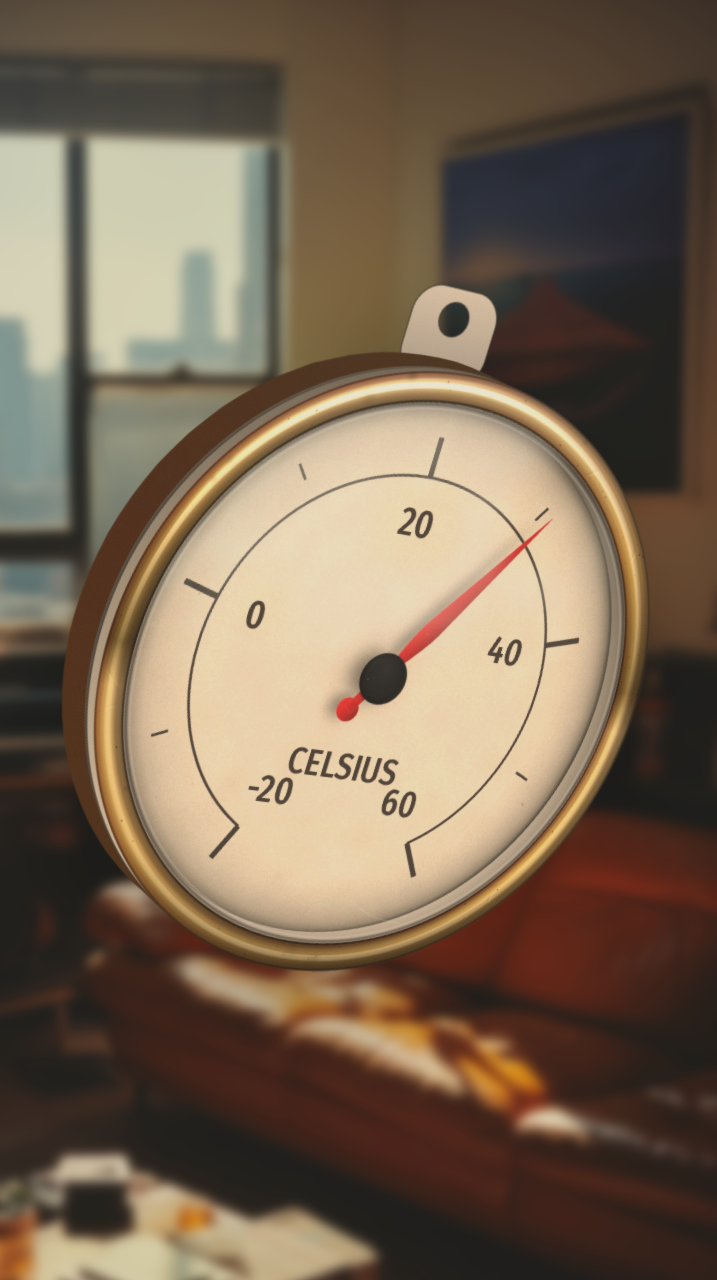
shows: 30 °C
